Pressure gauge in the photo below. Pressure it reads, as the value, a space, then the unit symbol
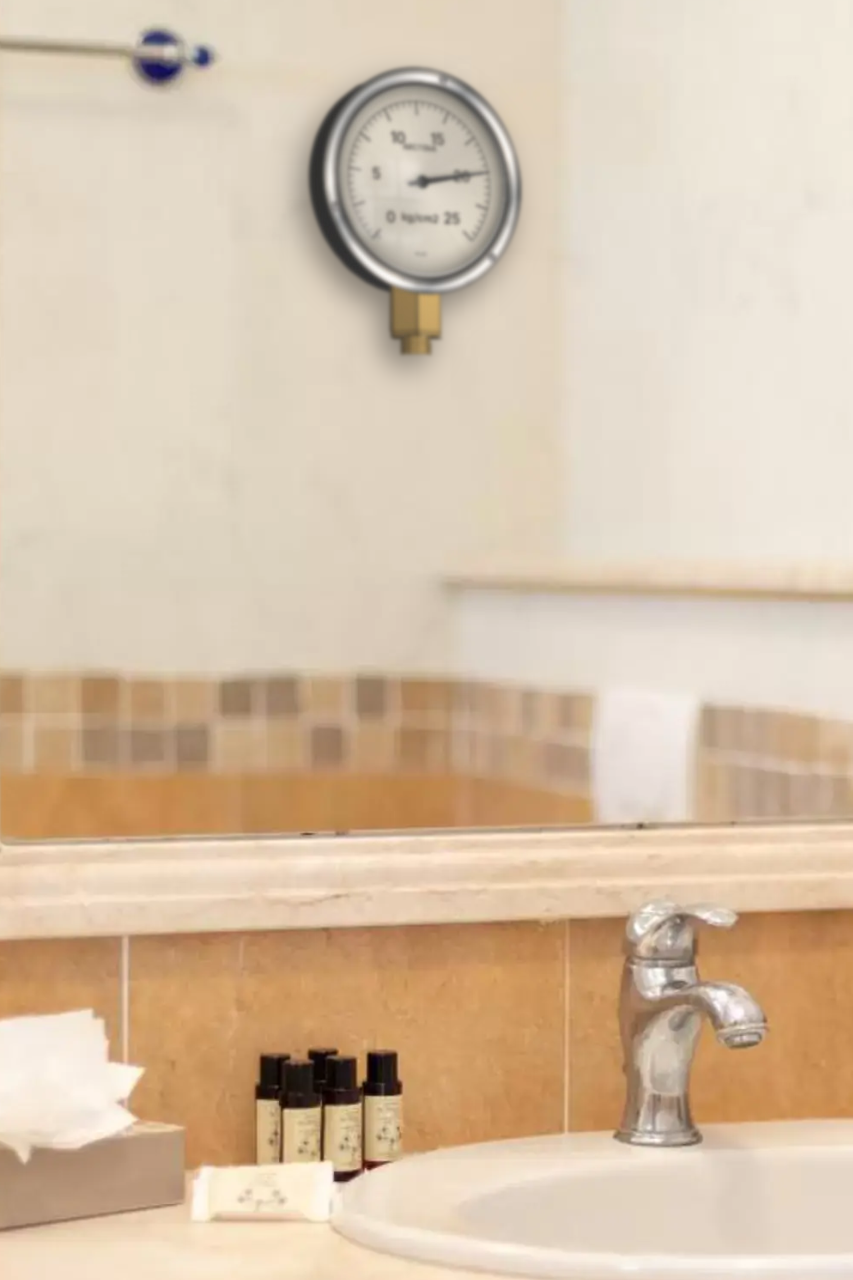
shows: 20 kg/cm²
